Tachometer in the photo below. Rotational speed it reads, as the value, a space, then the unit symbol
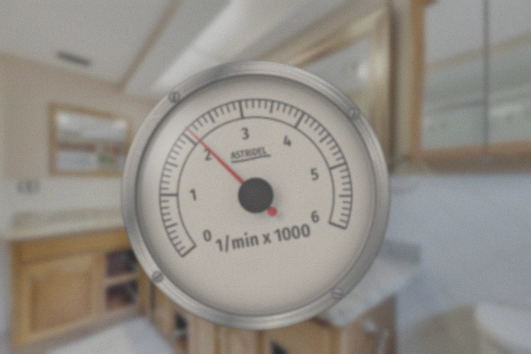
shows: 2100 rpm
